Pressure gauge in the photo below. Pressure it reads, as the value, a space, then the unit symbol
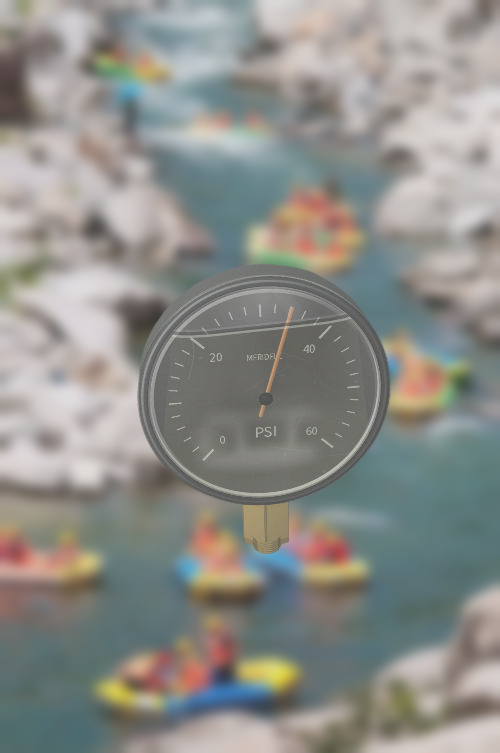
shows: 34 psi
